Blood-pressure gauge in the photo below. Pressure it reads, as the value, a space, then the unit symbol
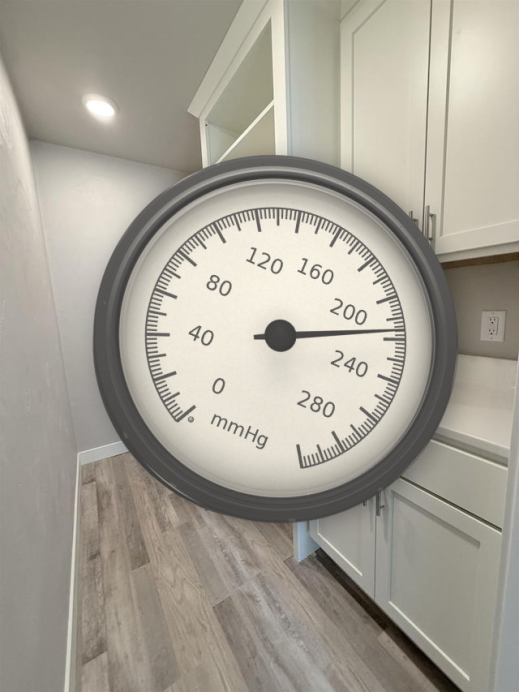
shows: 216 mmHg
